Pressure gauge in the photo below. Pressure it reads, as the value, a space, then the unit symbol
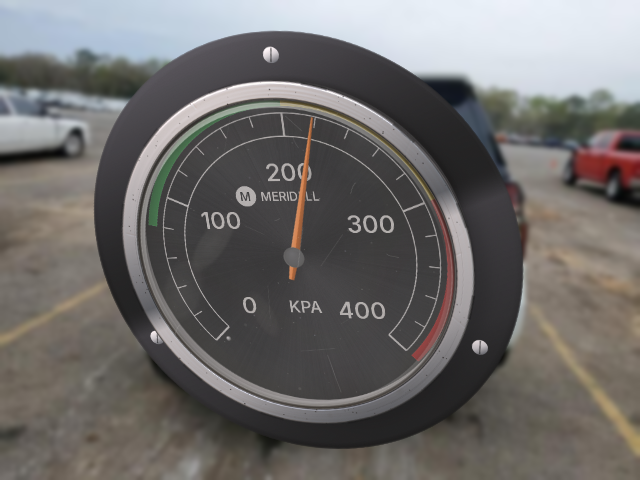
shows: 220 kPa
